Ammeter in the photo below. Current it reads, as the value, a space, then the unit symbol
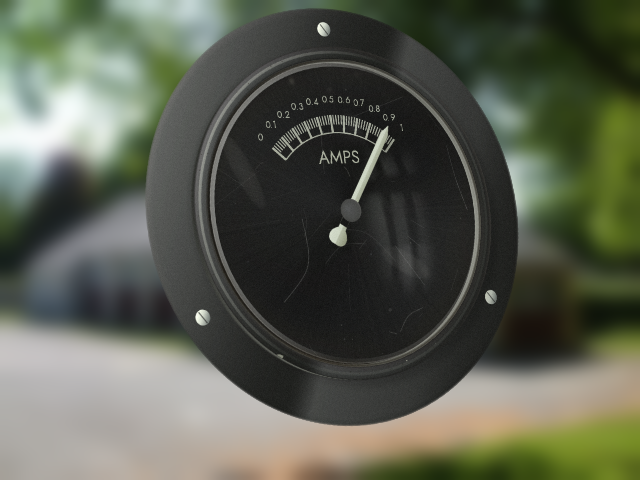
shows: 0.9 A
